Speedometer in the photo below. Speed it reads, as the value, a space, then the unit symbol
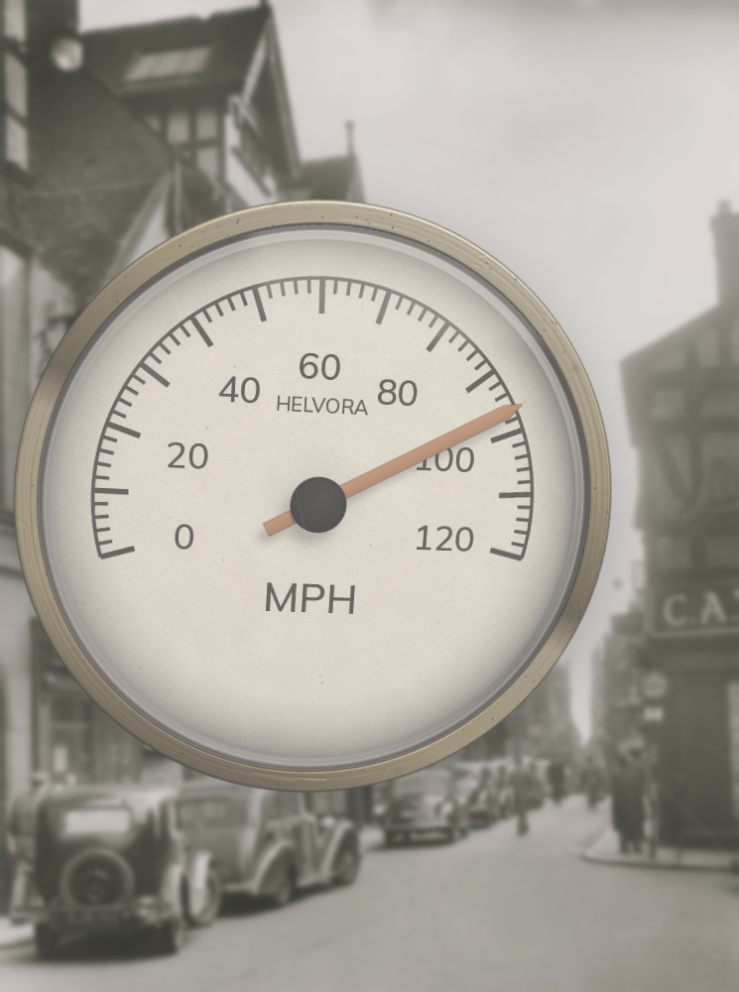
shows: 96 mph
